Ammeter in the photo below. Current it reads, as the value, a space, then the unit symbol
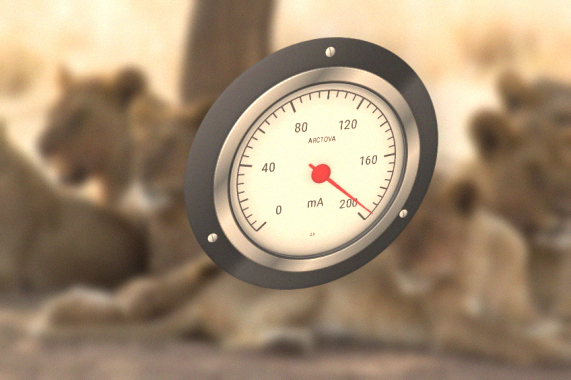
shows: 195 mA
